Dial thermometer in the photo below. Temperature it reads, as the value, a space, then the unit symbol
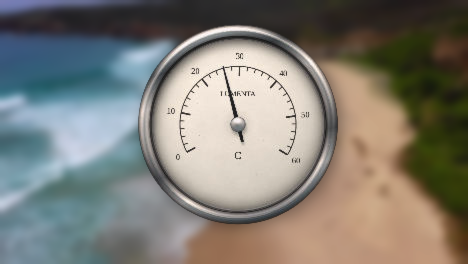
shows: 26 °C
